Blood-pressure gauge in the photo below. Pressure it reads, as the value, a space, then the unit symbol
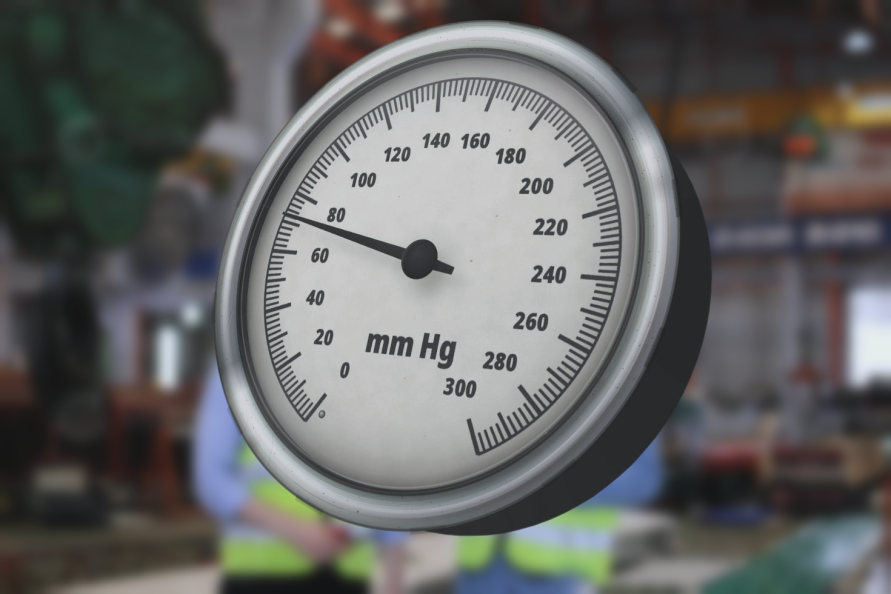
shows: 72 mmHg
